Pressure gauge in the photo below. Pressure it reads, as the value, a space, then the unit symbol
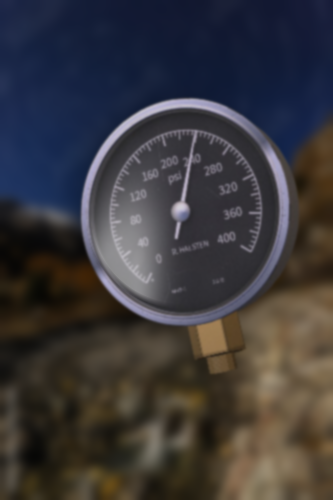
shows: 240 psi
